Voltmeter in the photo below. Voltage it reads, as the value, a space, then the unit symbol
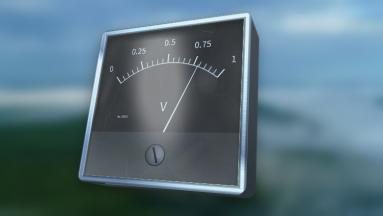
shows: 0.8 V
